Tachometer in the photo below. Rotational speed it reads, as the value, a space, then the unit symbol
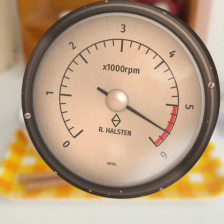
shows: 5600 rpm
